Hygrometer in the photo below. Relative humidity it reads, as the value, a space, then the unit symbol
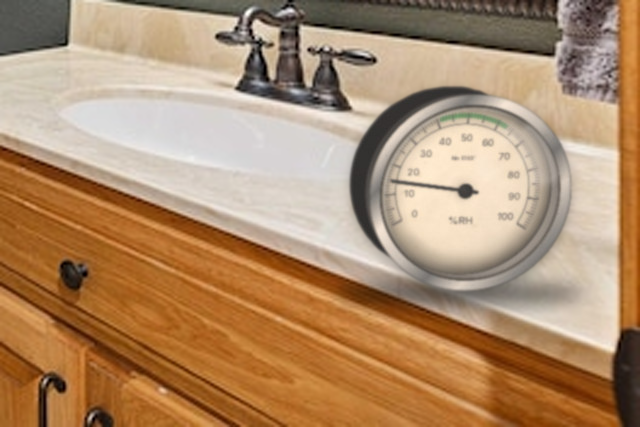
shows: 15 %
